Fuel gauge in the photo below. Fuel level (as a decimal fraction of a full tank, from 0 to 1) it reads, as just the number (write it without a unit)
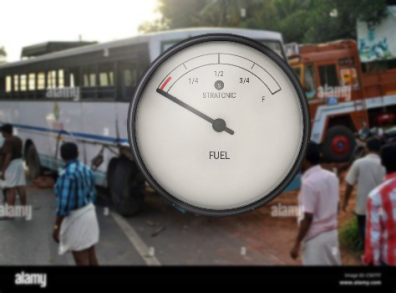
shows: 0
